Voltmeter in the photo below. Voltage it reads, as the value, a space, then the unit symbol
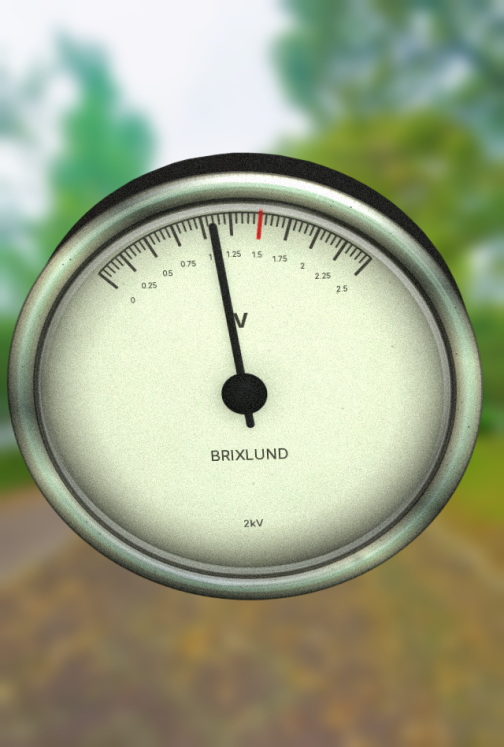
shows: 1.1 V
